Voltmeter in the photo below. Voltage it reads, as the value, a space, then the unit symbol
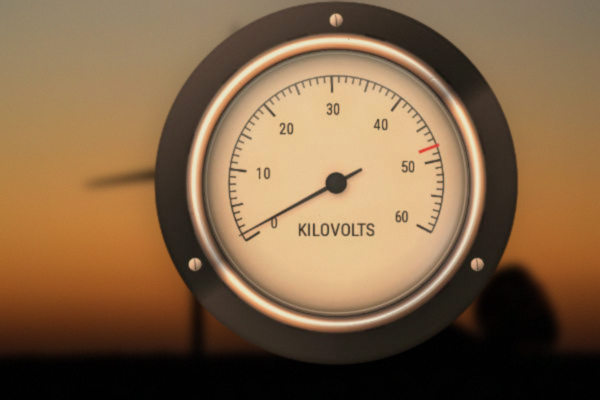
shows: 1 kV
